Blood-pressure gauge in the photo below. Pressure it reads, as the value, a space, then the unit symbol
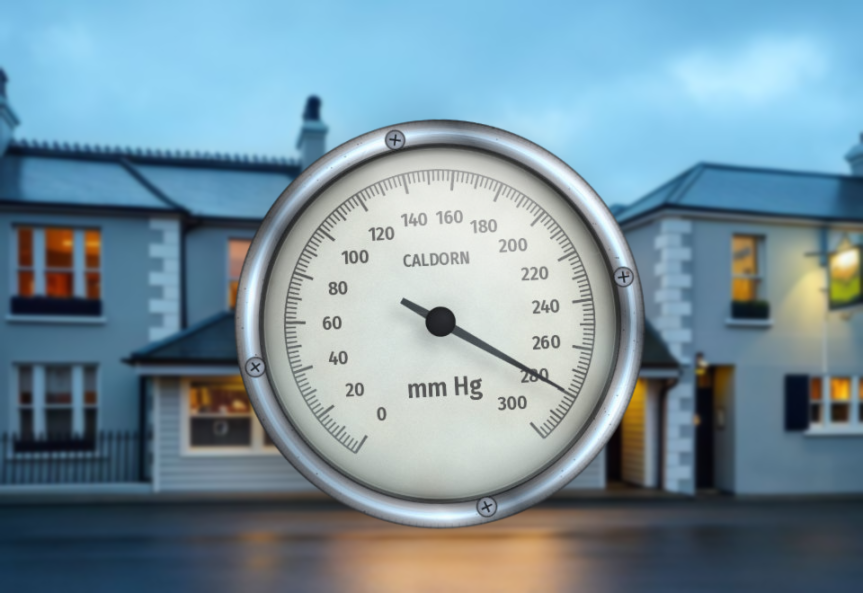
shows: 280 mmHg
